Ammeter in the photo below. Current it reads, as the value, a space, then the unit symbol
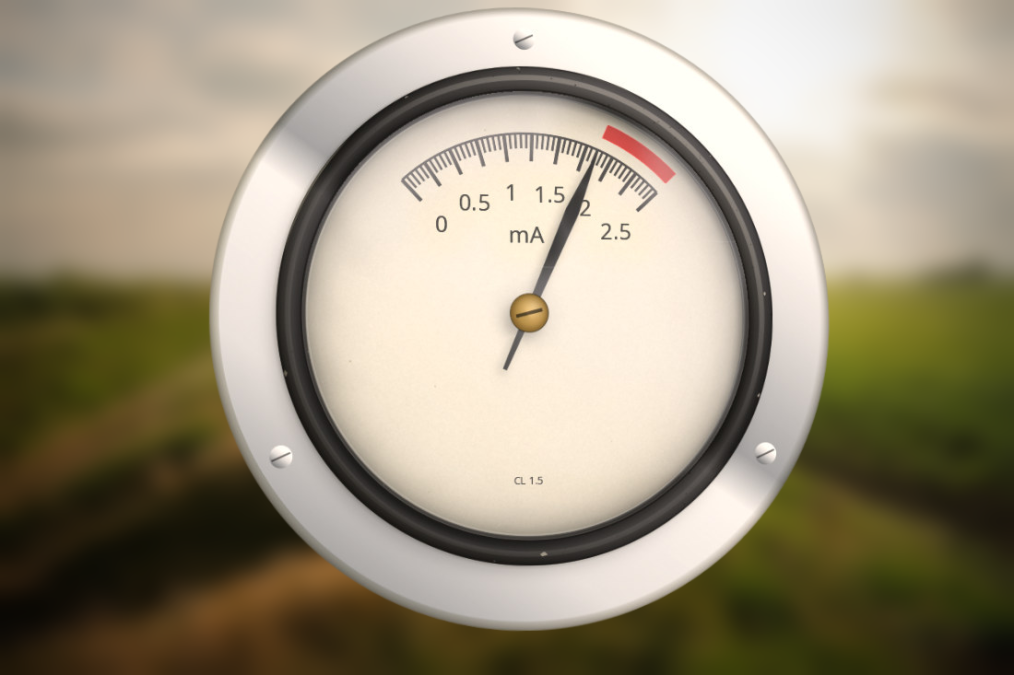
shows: 1.85 mA
